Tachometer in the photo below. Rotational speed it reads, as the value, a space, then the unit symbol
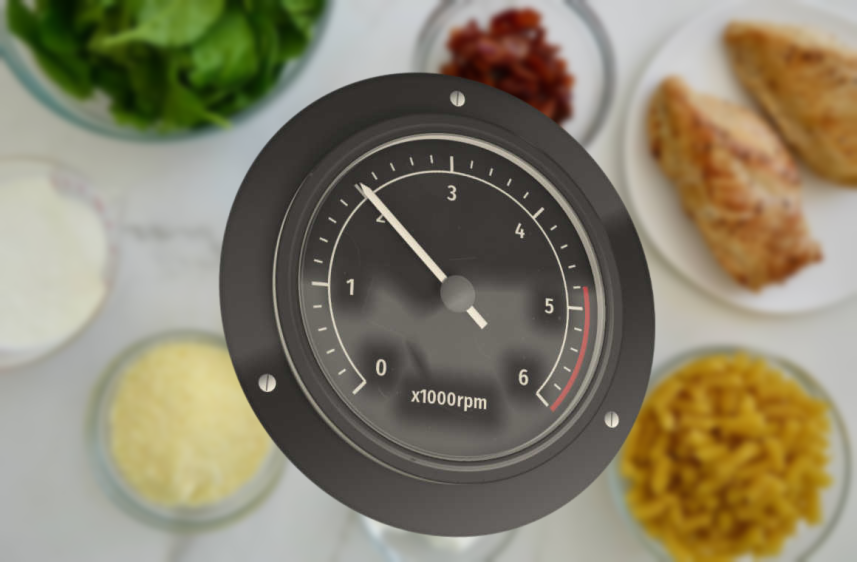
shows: 2000 rpm
